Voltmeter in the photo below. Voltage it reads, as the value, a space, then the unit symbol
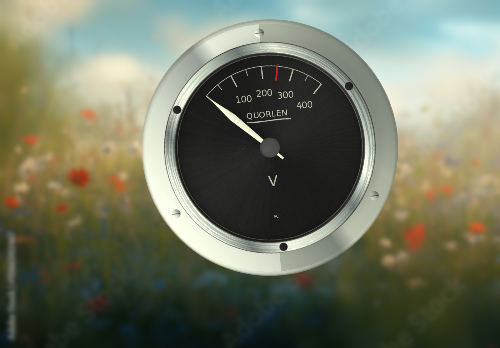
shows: 0 V
